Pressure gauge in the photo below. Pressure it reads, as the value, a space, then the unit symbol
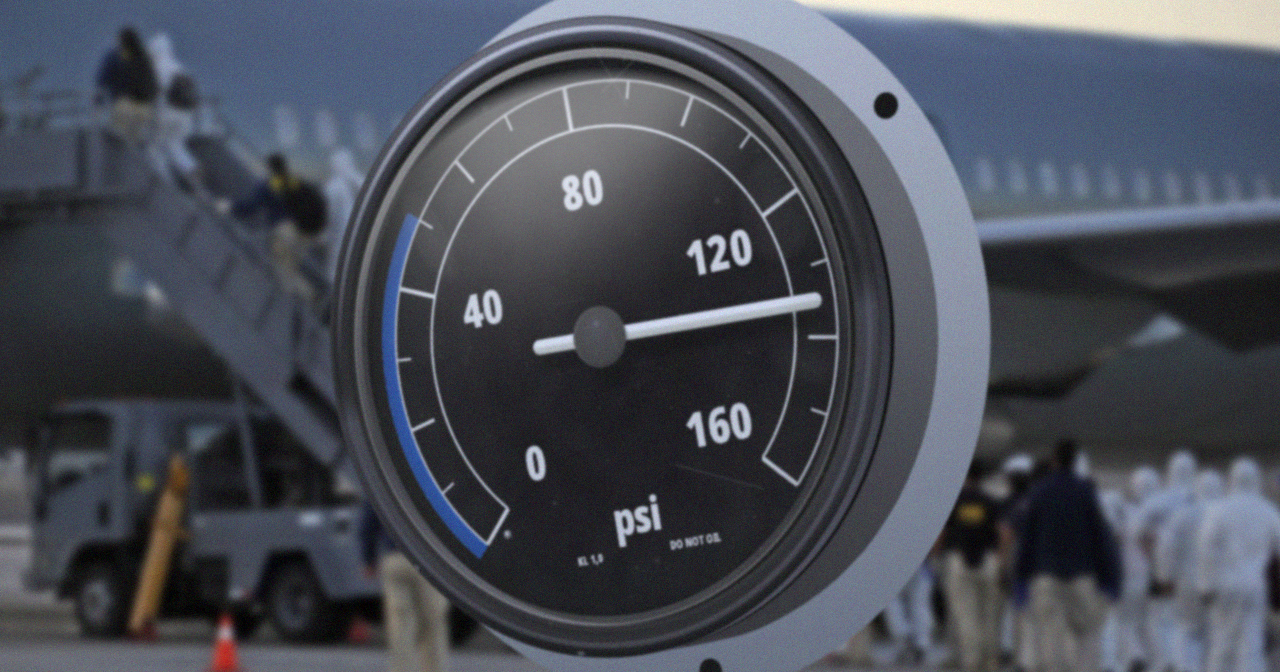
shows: 135 psi
